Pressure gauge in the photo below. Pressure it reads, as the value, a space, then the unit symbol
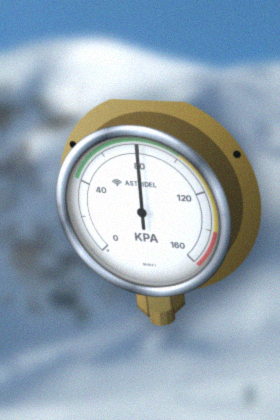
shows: 80 kPa
